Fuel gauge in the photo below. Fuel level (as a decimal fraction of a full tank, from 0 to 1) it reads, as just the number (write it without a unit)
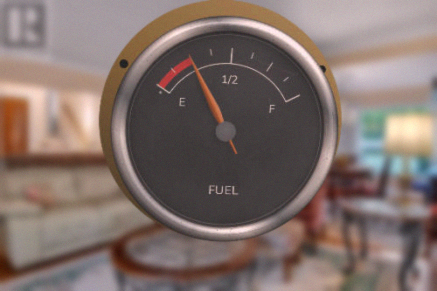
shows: 0.25
